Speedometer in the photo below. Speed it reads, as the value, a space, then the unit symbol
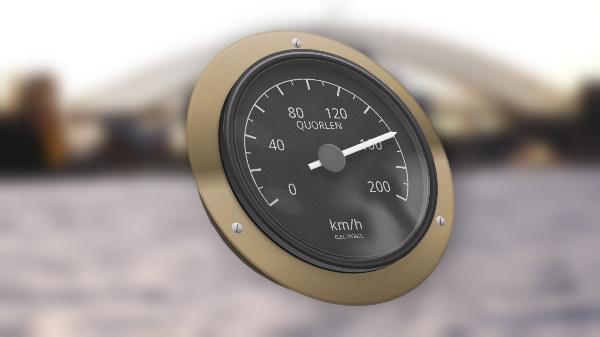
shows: 160 km/h
